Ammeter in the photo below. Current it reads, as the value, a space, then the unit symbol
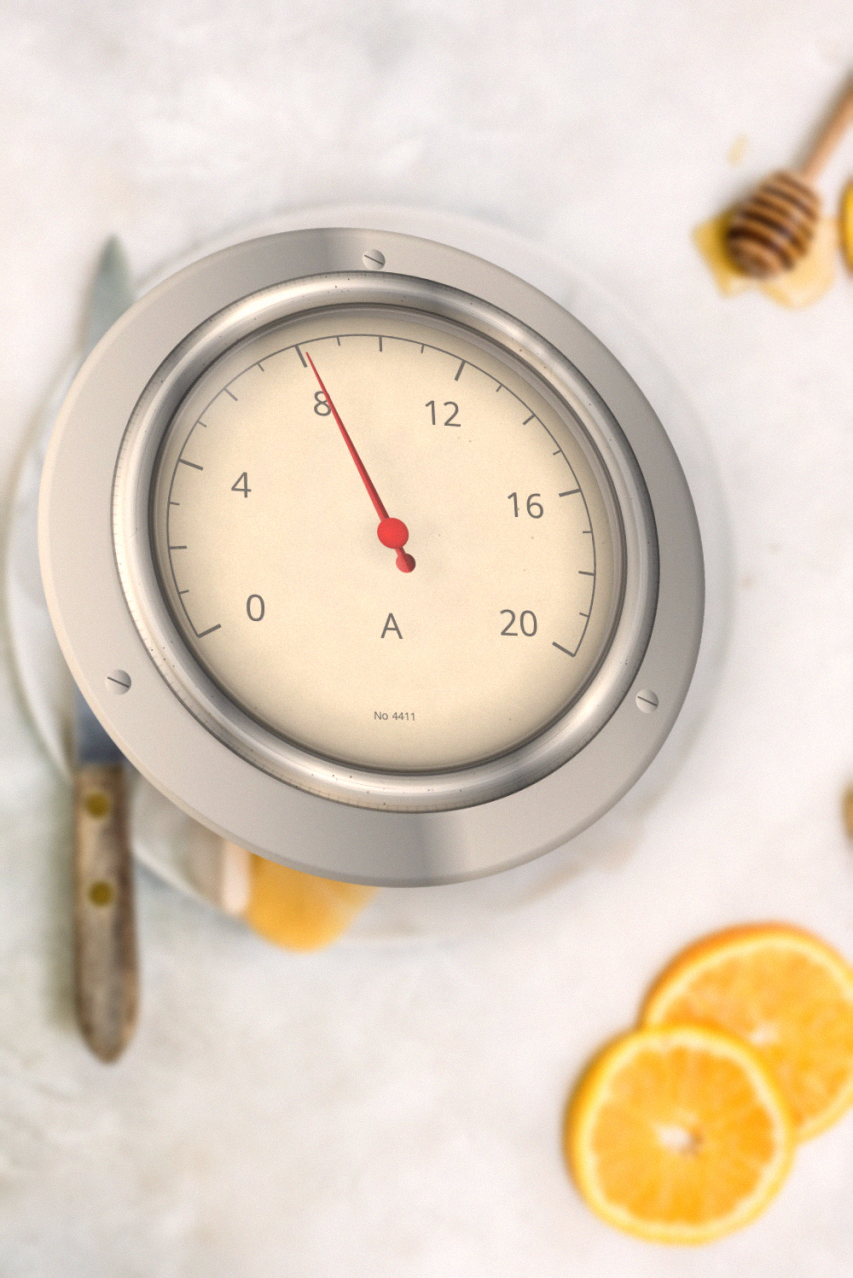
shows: 8 A
